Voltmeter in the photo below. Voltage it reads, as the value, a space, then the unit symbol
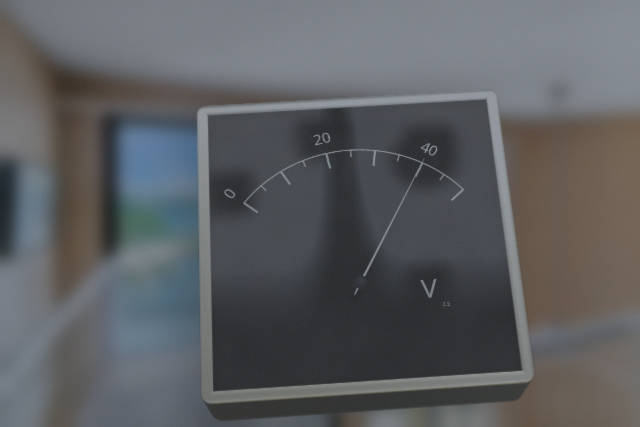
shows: 40 V
